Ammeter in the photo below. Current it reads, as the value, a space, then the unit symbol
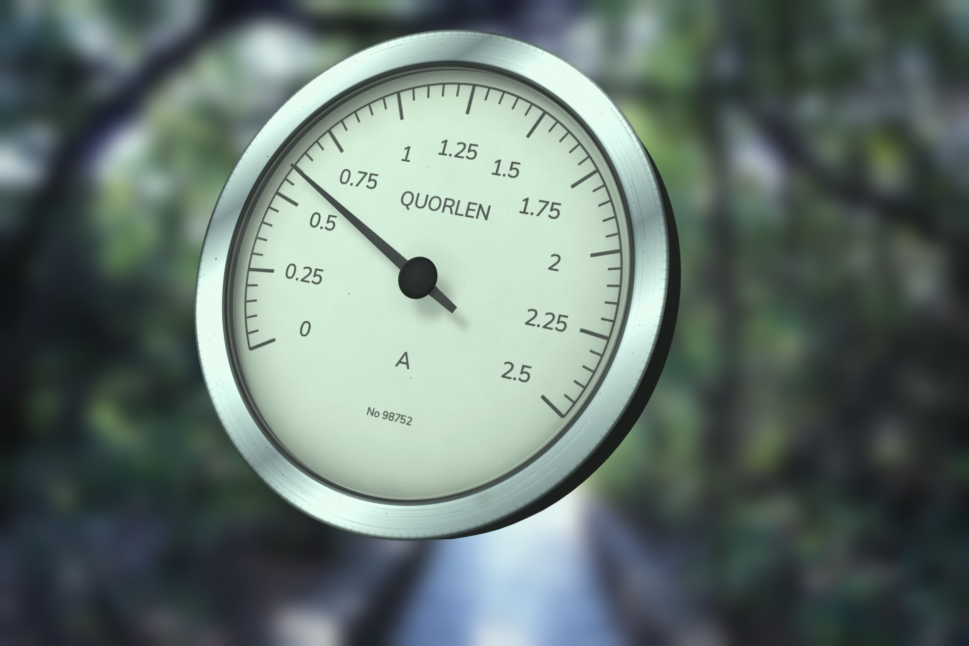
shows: 0.6 A
